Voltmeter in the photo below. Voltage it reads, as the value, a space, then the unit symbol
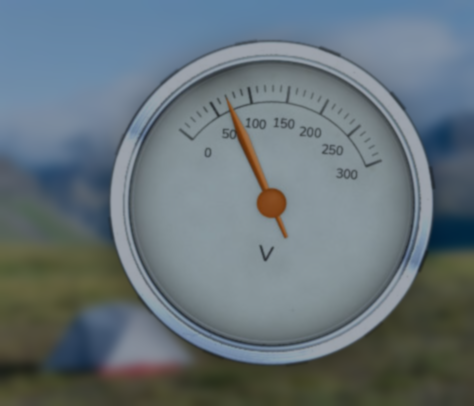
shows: 70 V
